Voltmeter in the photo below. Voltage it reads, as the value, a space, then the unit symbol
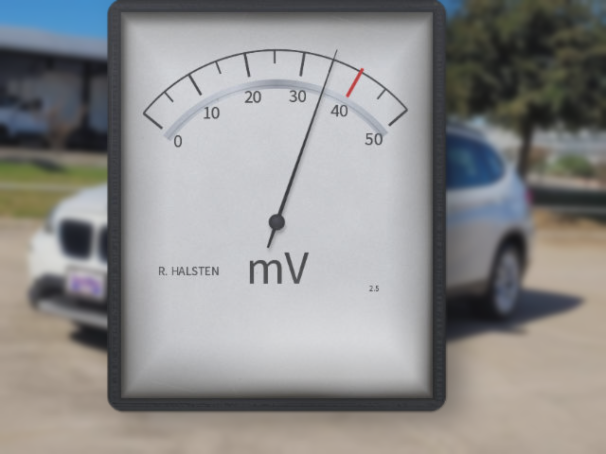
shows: 35 mV
